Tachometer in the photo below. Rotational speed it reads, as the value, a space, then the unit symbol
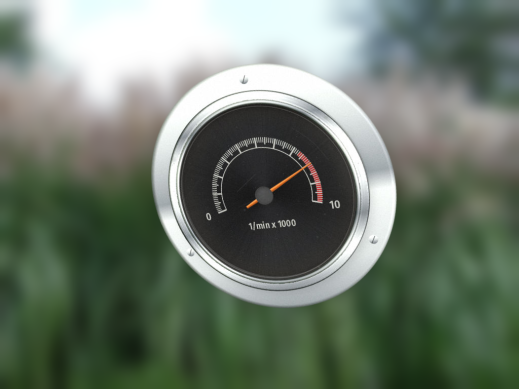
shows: 8000 rpm
